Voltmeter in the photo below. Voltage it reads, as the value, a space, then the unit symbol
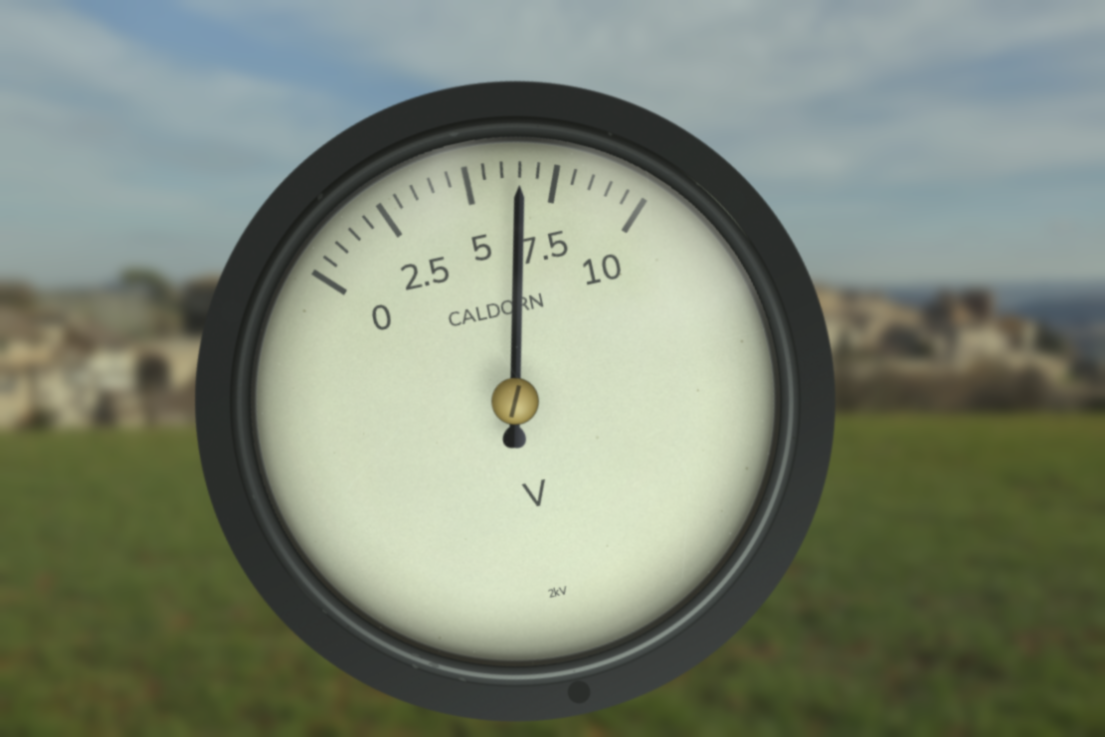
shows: 6.5 V
